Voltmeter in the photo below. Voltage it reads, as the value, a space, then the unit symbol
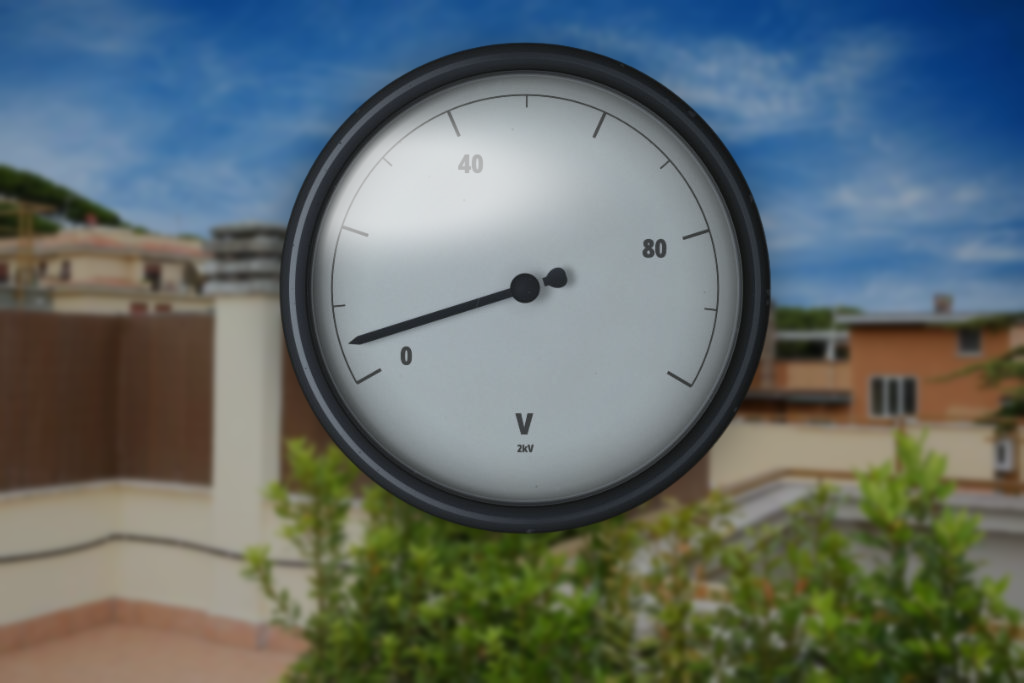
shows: 5 V
